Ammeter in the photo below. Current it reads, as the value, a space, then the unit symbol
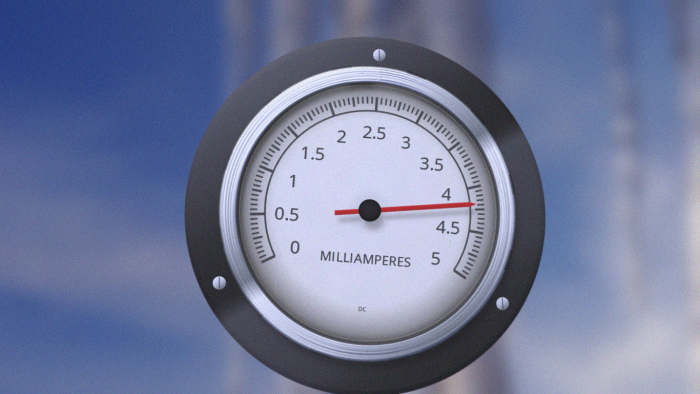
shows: 4.2 mA
